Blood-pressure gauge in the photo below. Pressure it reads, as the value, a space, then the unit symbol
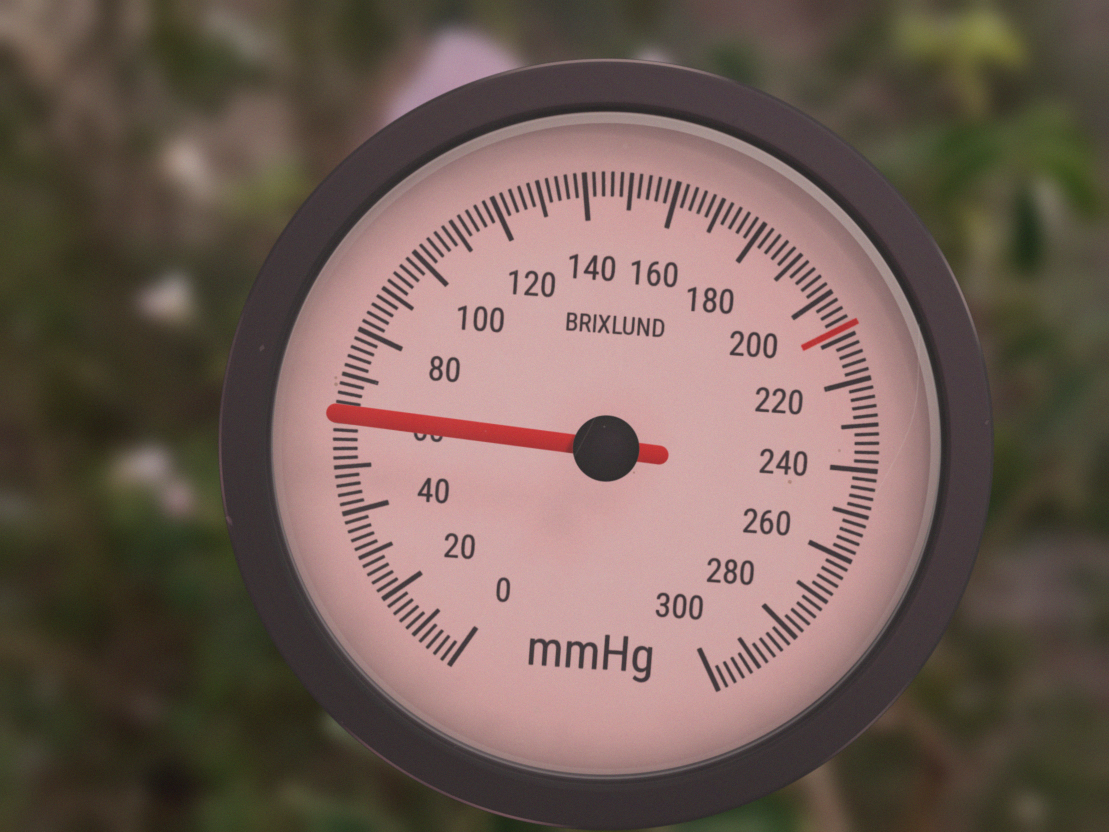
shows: 62 mmHg
